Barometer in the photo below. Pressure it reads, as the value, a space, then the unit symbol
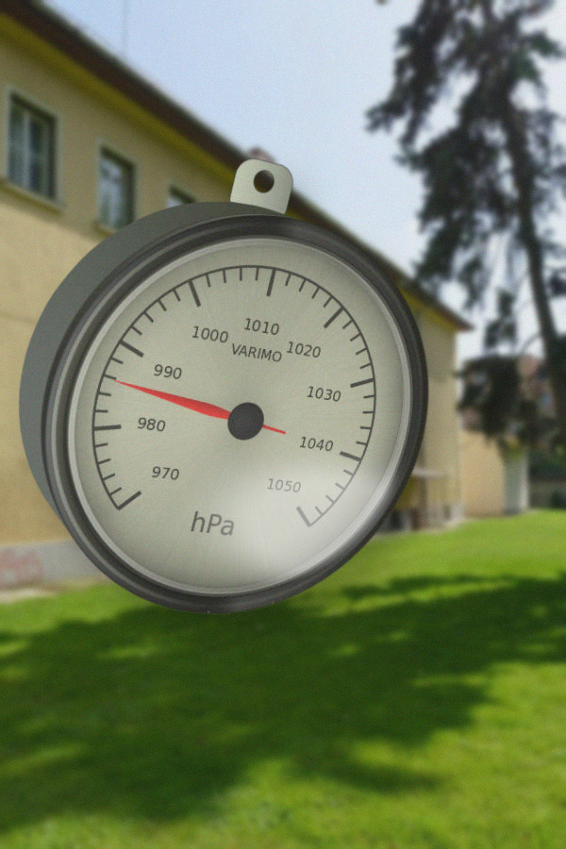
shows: 986 hPa
